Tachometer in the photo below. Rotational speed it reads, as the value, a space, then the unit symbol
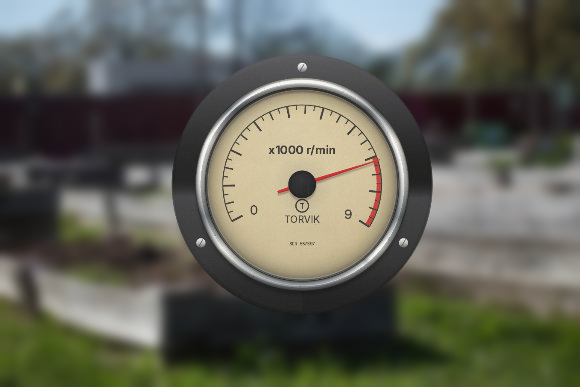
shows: 7125 rpm
